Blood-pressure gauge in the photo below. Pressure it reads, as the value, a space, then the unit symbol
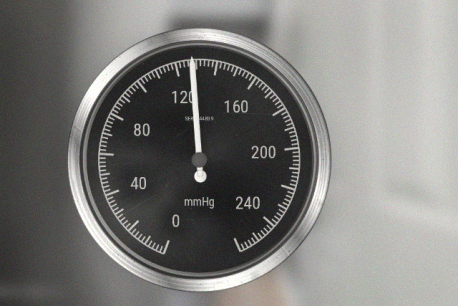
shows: 128 mmHg
